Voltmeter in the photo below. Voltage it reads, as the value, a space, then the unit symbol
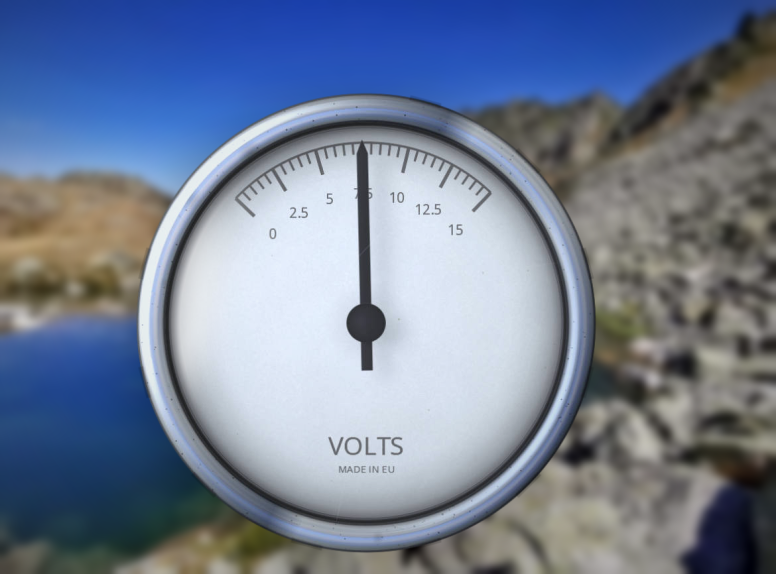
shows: 7.5 V
